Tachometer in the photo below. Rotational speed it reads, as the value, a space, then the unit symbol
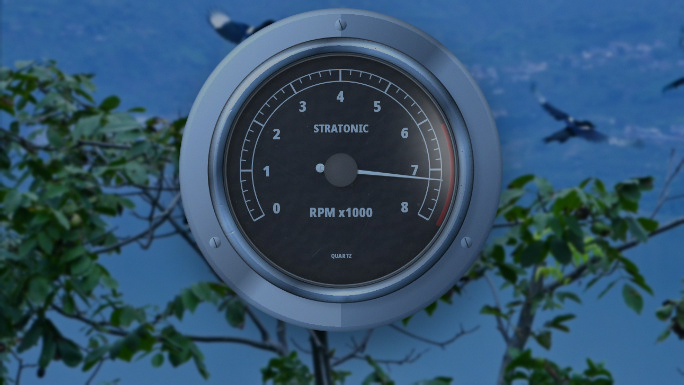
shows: 7200 rpm
